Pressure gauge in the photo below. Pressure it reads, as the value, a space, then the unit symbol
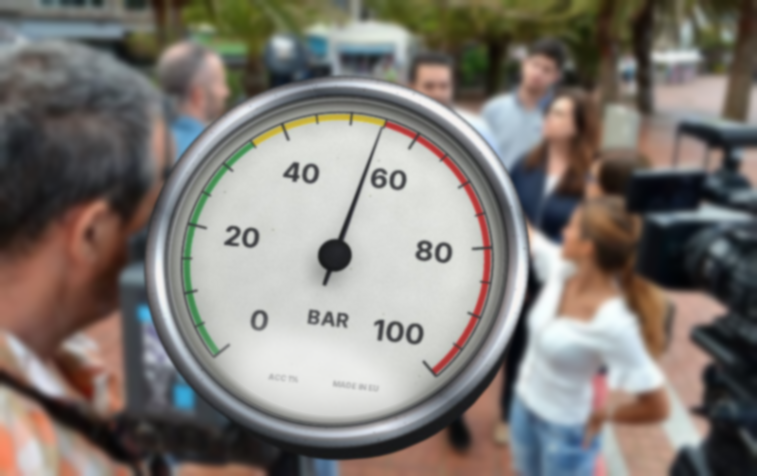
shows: 55 bar
